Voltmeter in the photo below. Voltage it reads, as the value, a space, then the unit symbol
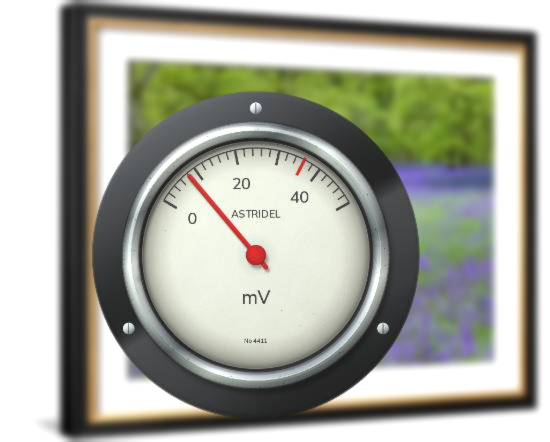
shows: 8 mV
